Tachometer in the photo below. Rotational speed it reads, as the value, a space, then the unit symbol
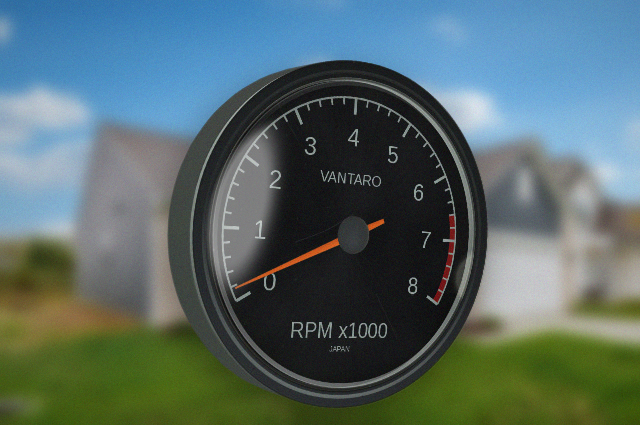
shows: 200 rpm
